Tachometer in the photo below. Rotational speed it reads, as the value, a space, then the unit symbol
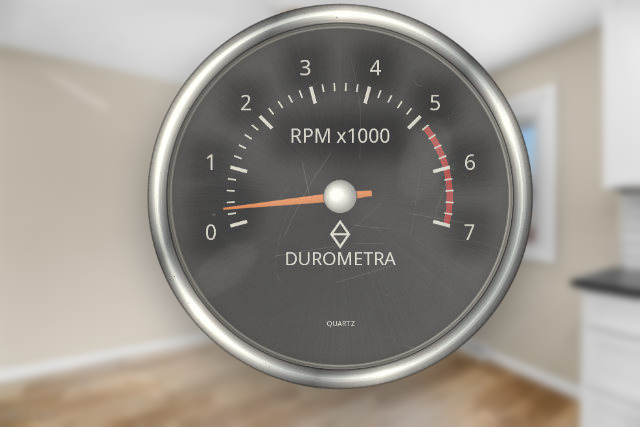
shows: 300 rpm
